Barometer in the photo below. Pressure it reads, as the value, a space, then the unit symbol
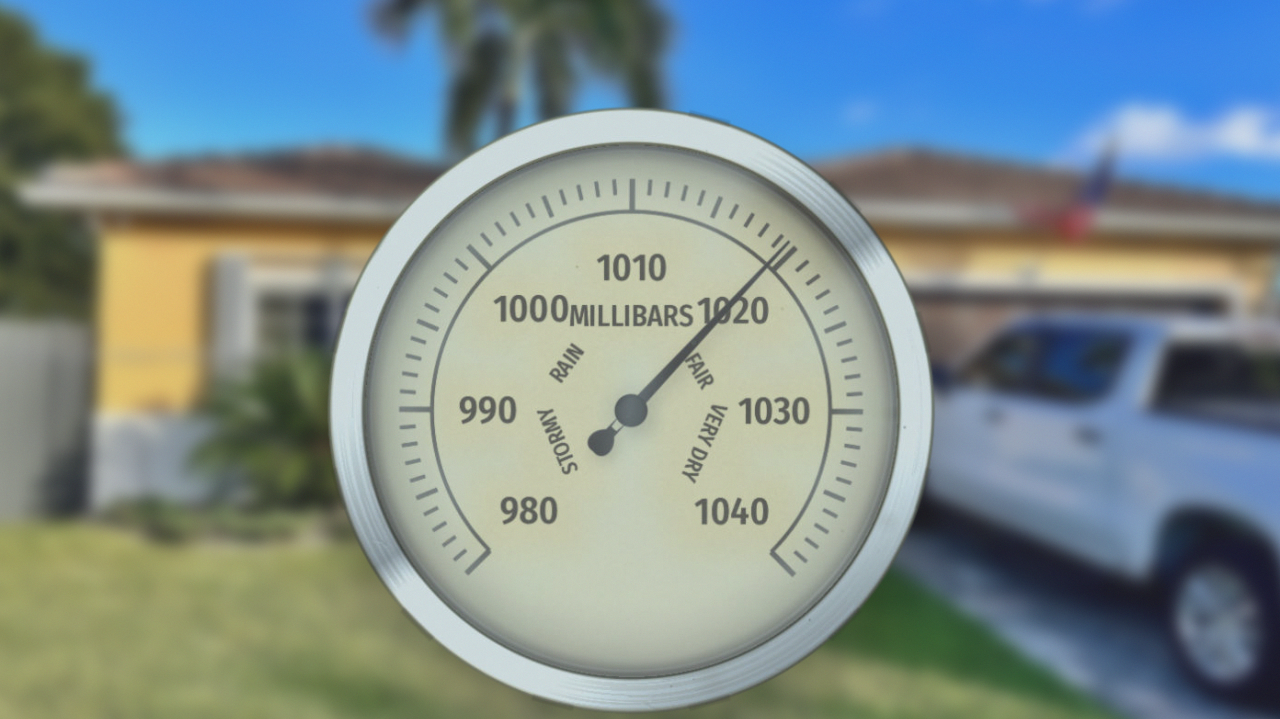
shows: 1019.5 mbar
